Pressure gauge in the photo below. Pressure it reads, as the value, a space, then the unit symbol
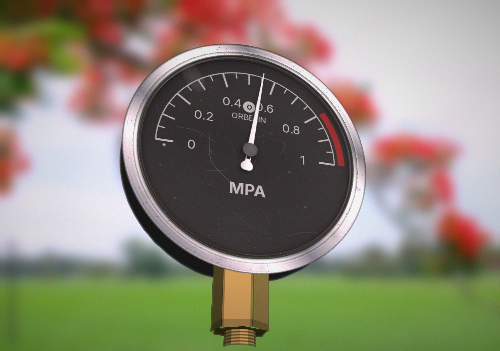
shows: 0.55 MPa
